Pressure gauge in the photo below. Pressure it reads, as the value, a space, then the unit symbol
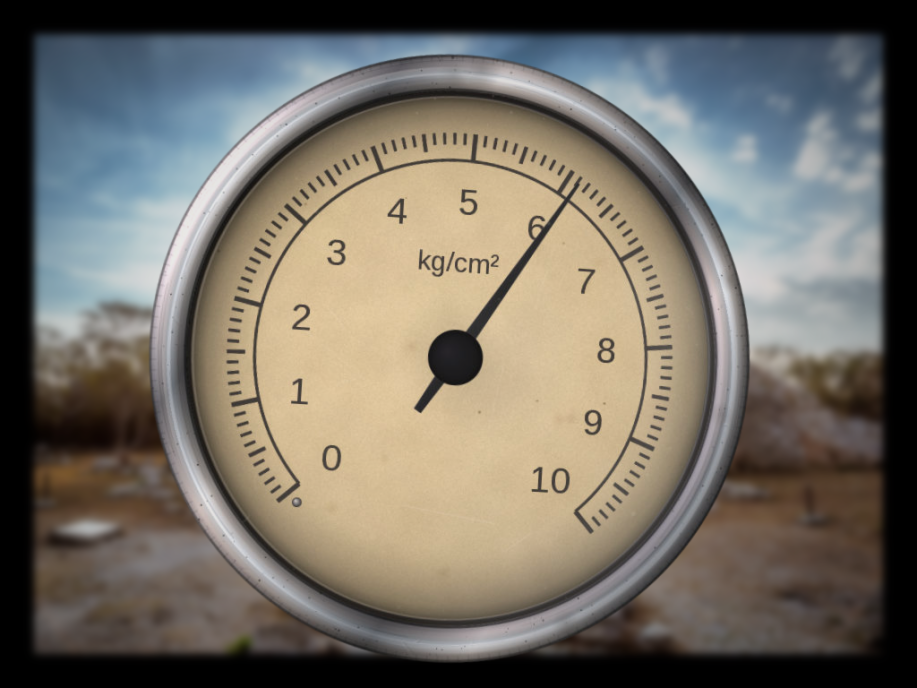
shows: 6.1 kg/cm²
